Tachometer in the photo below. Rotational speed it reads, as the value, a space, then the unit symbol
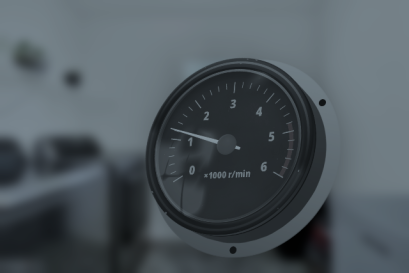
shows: 1200 rpm
